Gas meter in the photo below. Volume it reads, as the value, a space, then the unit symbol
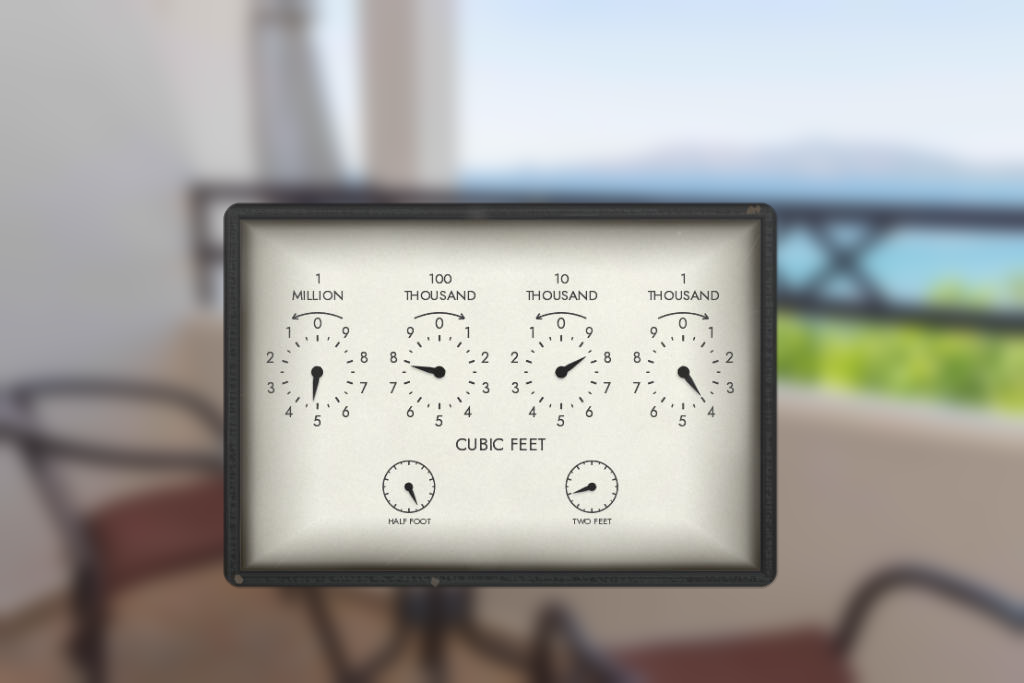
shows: 478400 ft³
